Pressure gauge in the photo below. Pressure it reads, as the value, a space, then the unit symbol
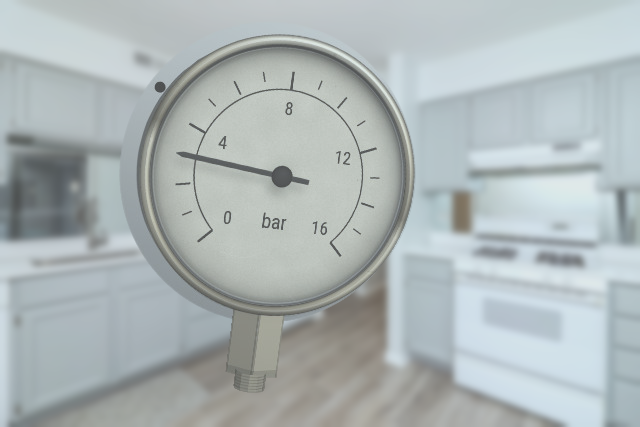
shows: 3 bar
